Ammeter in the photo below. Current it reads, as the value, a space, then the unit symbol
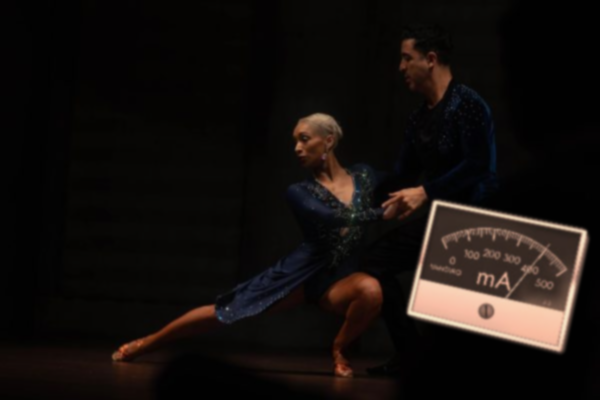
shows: 400 mA
